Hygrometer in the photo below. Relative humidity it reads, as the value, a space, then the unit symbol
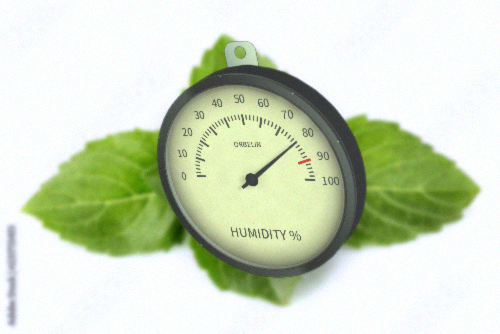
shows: 80 %
